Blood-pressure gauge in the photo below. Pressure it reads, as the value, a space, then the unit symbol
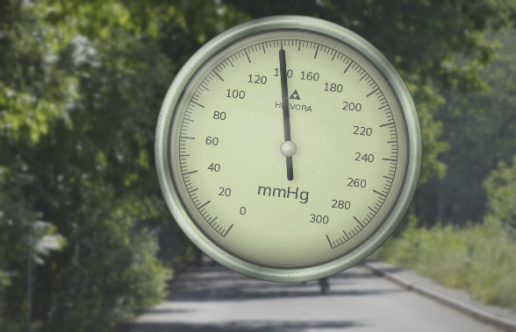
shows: 140 mmHg
